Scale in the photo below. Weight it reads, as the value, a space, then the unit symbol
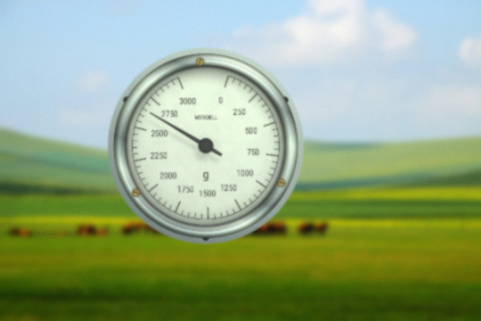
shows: 2650 g
